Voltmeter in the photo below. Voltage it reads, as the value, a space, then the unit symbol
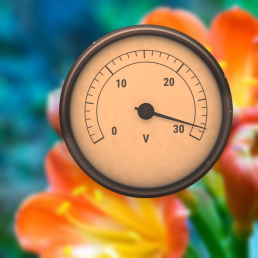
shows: 28.5 V
